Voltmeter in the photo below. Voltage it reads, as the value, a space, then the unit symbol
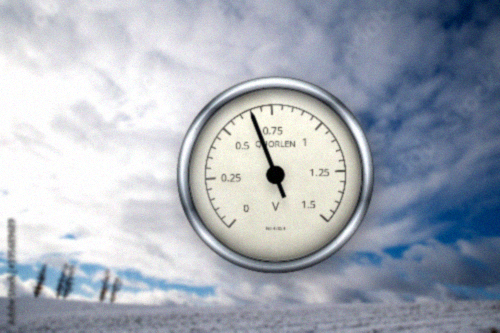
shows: 0.65 V
